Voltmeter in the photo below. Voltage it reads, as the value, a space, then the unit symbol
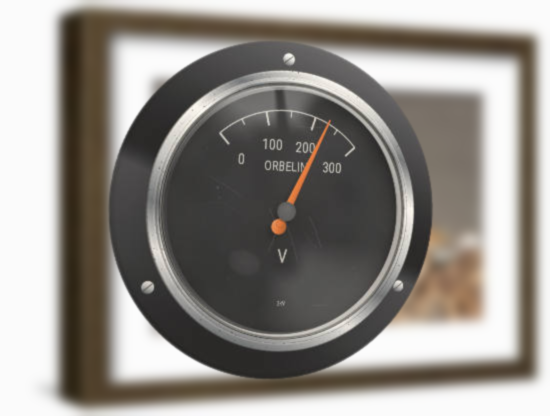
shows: 225 V
